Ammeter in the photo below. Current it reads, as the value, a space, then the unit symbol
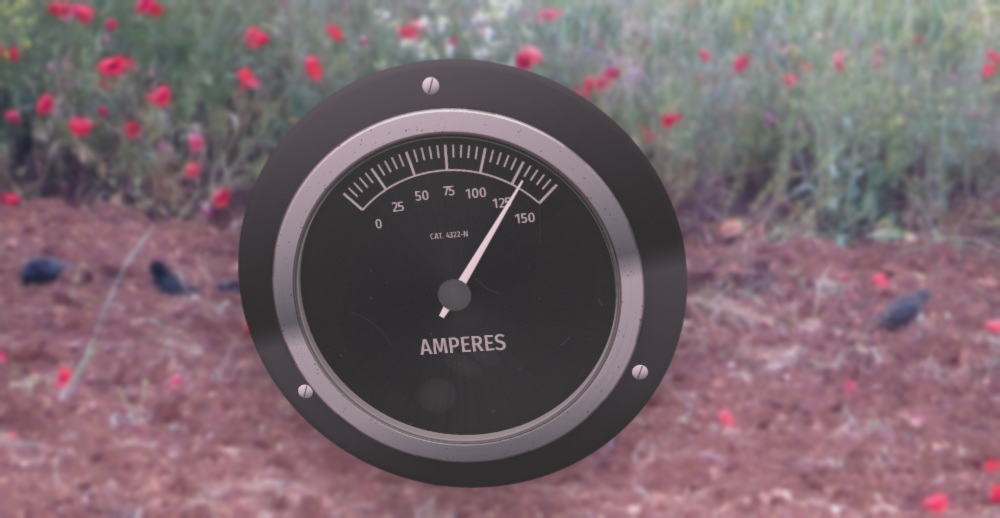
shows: 130 A
